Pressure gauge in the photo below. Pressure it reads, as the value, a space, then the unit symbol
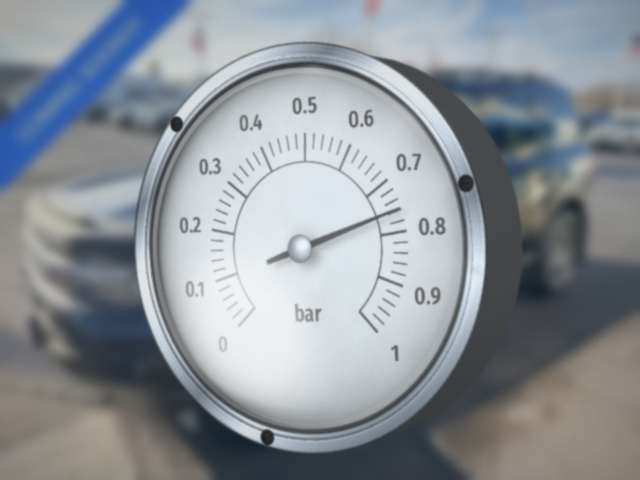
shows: 0.76 bar
